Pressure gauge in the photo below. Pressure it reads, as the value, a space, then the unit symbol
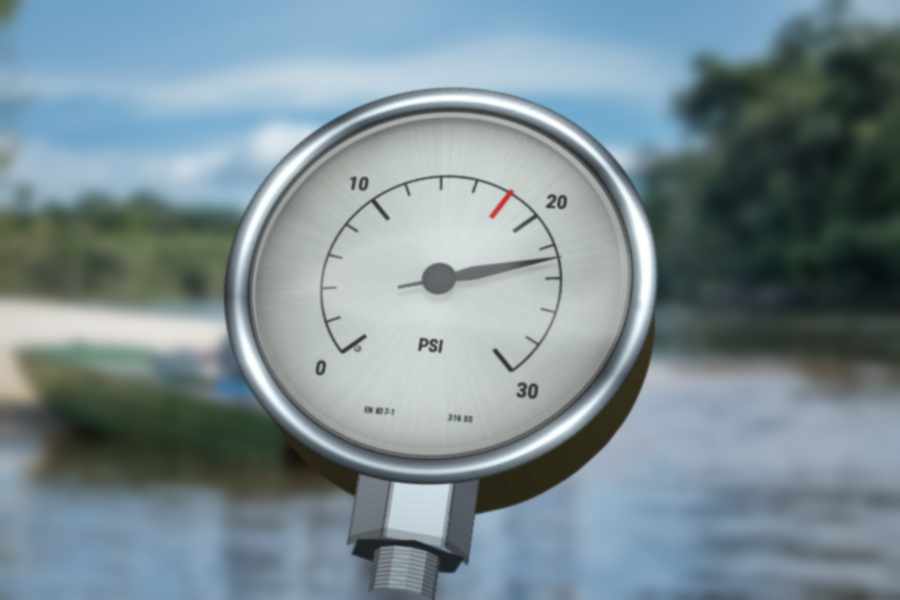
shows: 23 psi
